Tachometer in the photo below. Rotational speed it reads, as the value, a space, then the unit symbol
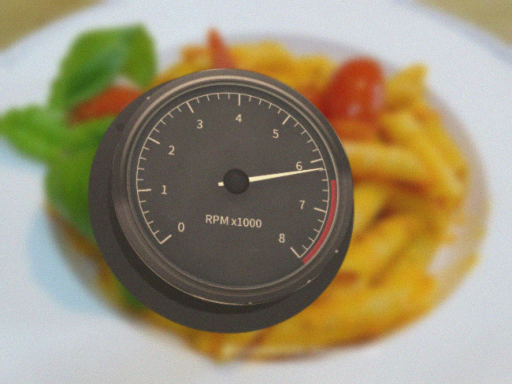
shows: 6200 rpm
